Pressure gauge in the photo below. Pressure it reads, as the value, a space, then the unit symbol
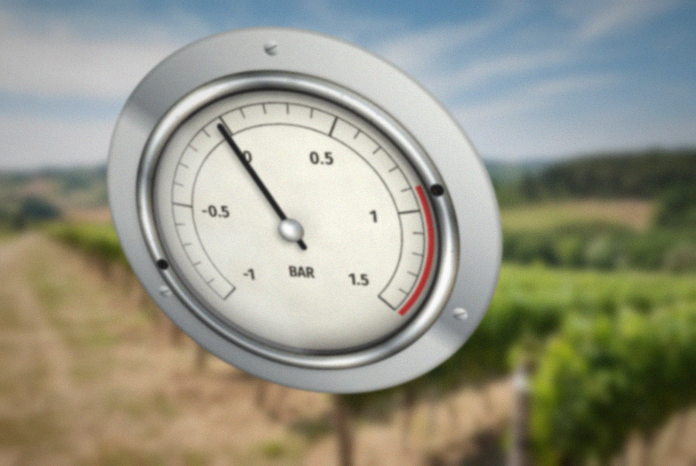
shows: 0 bar
